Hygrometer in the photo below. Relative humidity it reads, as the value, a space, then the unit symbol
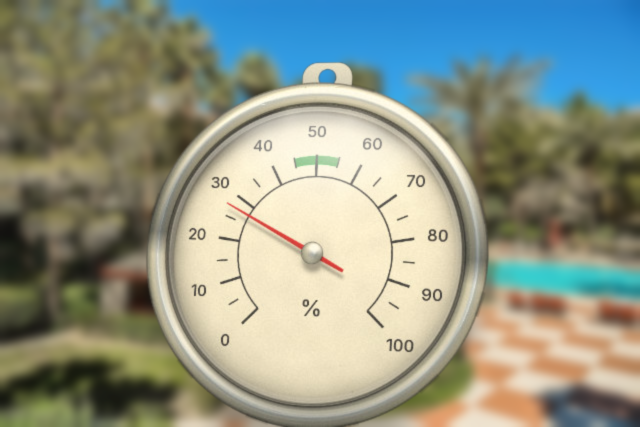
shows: 27.5 %
